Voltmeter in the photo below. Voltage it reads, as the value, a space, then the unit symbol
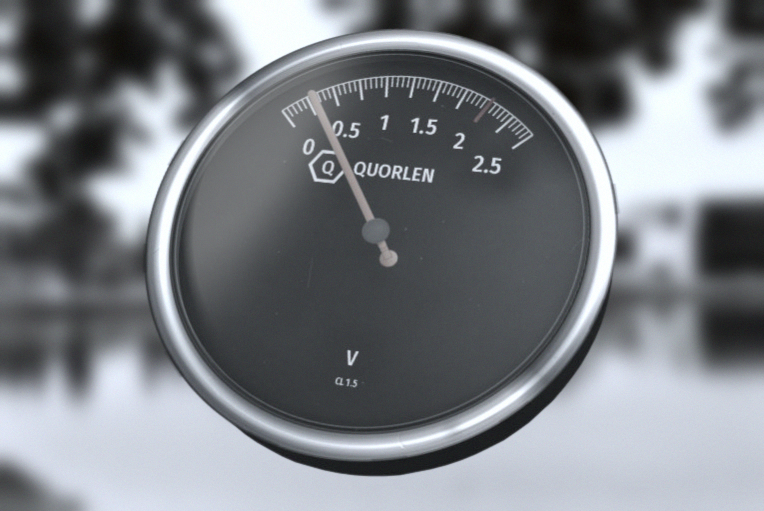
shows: 0.3 V
